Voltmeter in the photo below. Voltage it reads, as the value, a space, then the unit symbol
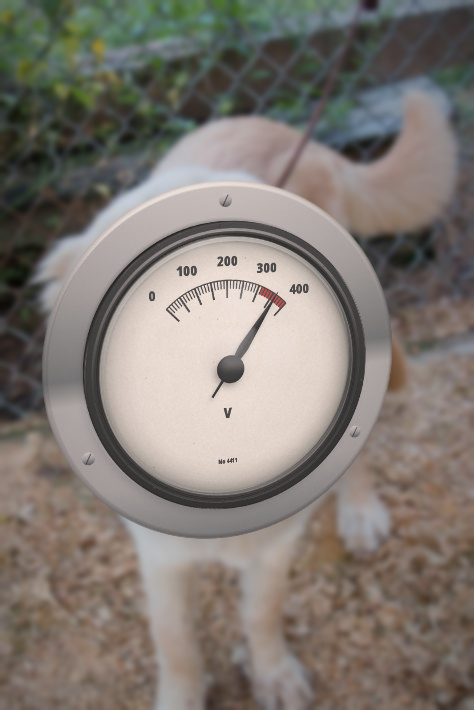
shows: 350 V
